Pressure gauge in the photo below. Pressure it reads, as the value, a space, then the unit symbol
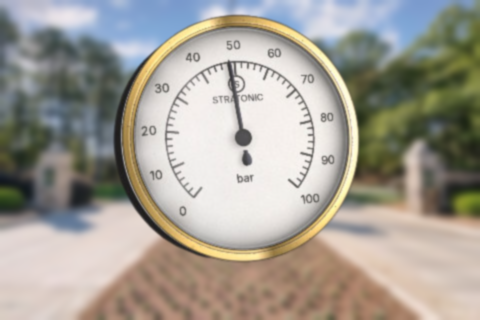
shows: 48 bar
